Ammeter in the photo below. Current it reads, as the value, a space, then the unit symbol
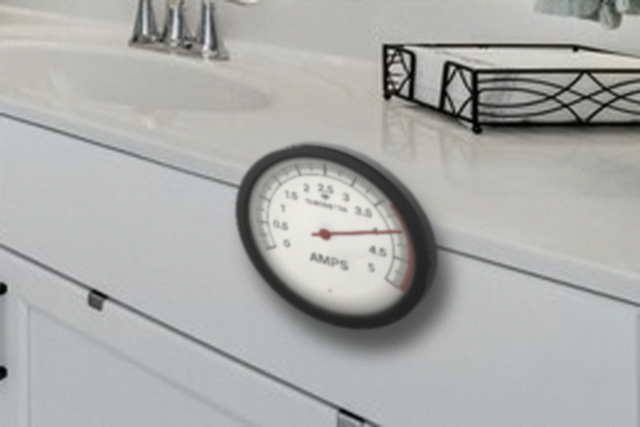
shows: 4 A
